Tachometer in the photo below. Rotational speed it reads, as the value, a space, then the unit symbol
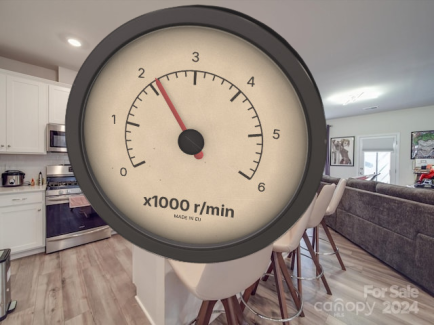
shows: 2200 rpm
